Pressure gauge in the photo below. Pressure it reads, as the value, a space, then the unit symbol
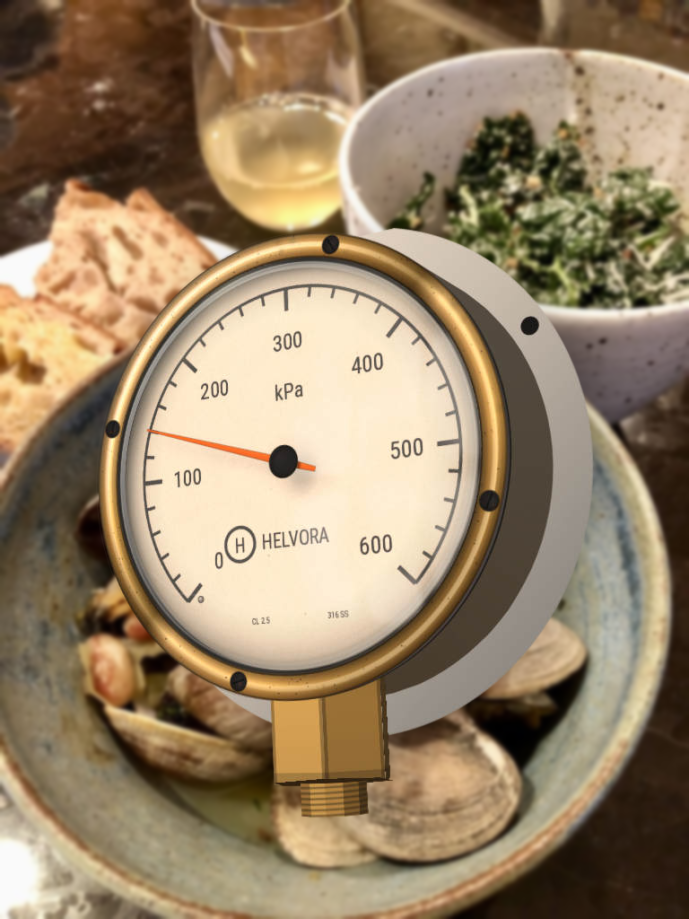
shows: 140 kPa
